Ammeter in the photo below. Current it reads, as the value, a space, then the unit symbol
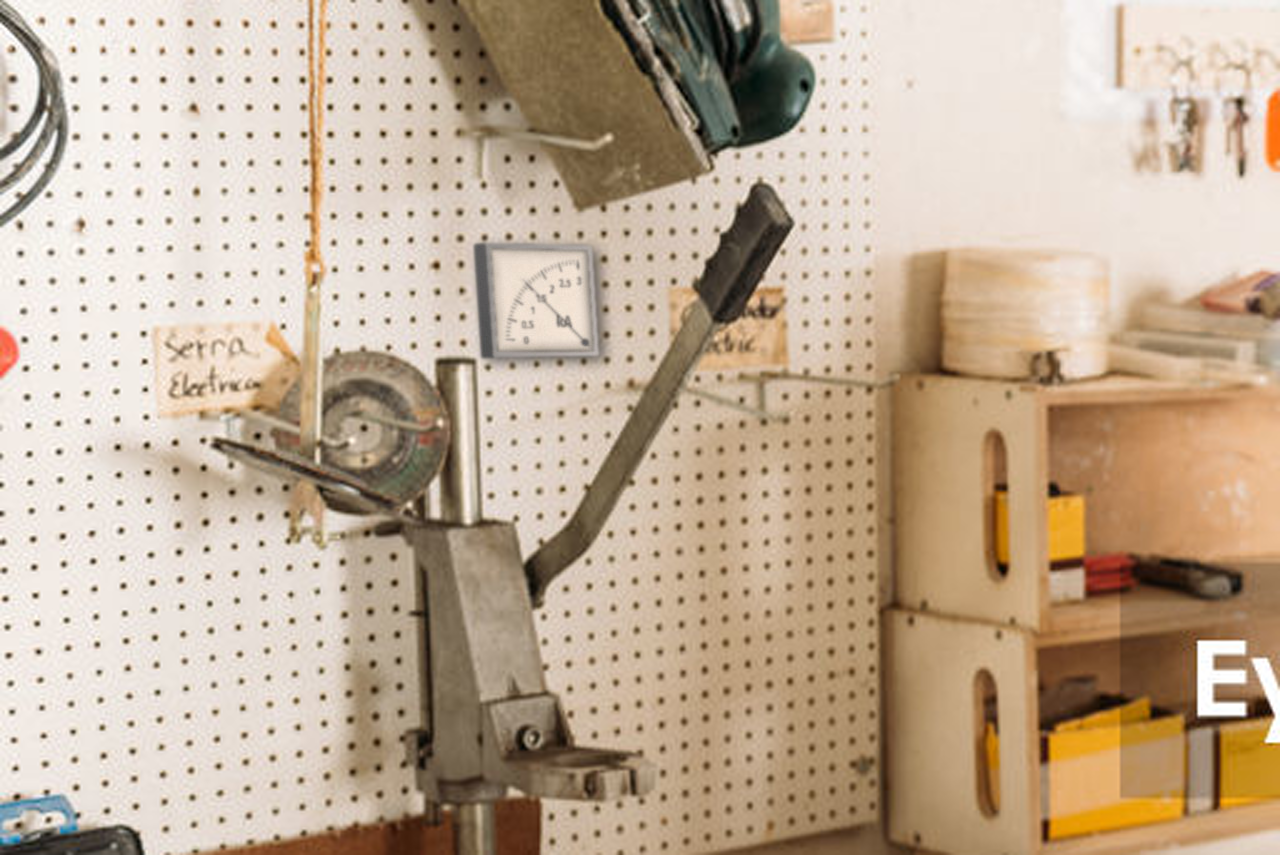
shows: 1.5 kA
